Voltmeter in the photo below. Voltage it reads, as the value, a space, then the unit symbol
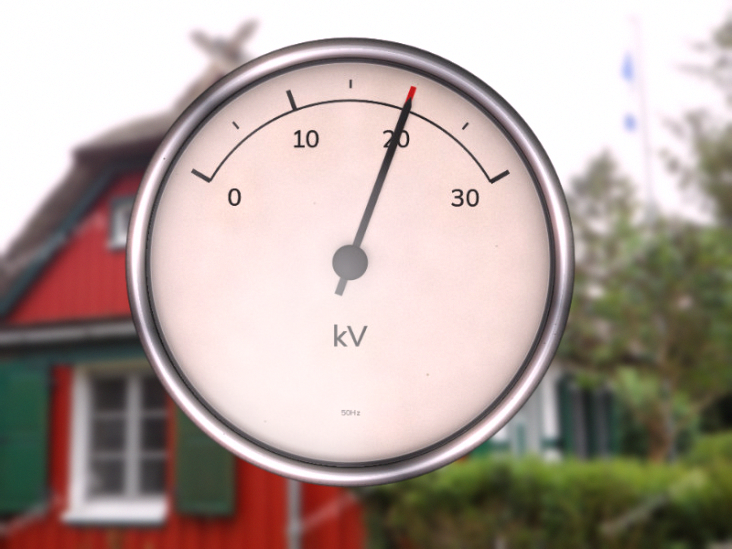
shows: 20 kV
